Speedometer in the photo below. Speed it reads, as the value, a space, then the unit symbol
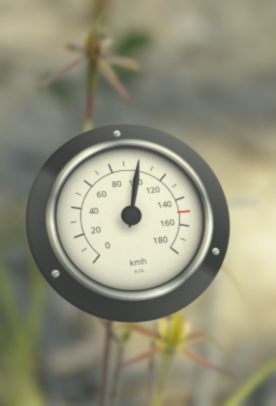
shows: 100 km/h
